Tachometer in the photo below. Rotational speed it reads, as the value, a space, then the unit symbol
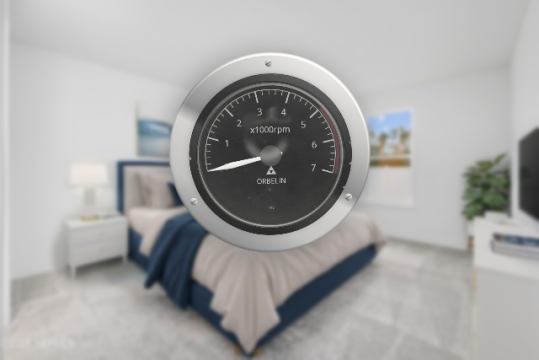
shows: 0 rpm
